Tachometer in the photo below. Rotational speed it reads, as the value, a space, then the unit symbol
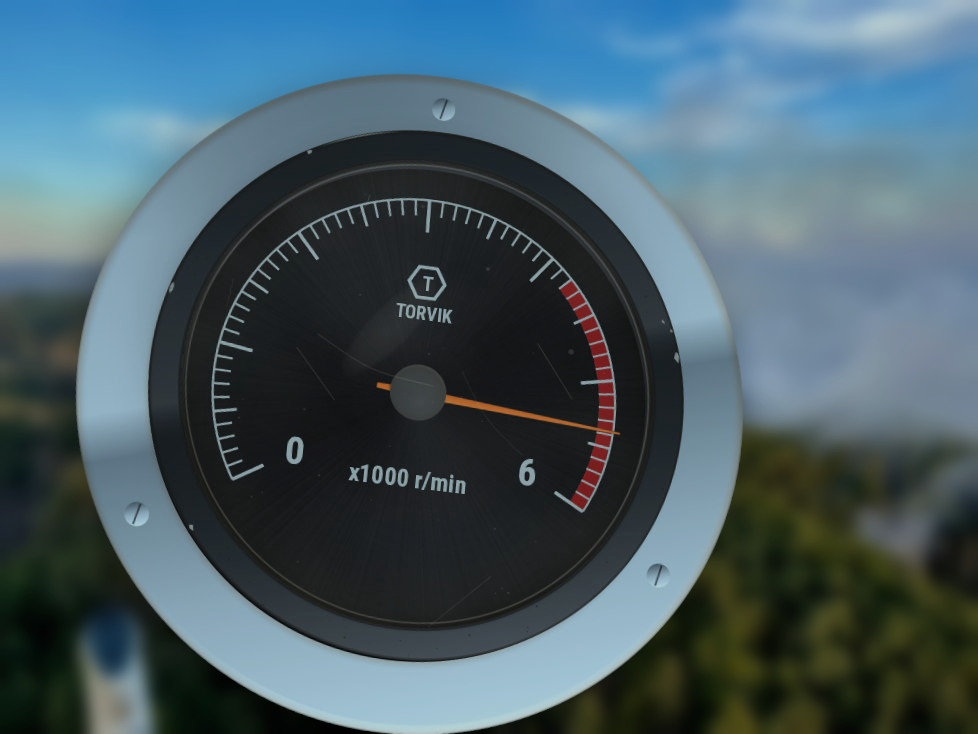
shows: 5400 rpm
